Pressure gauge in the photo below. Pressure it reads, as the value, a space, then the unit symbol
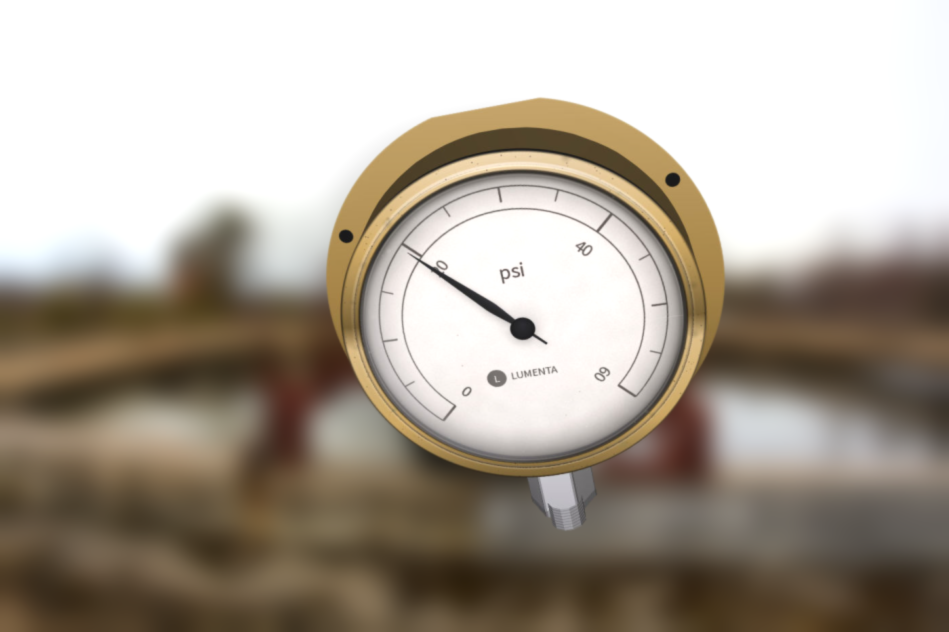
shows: 20 psi
